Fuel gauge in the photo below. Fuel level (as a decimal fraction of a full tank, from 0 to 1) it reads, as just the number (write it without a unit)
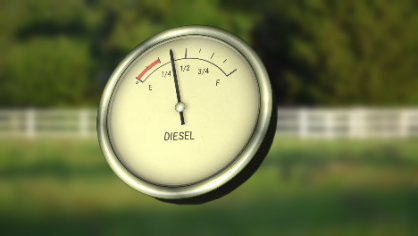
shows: 0.375
